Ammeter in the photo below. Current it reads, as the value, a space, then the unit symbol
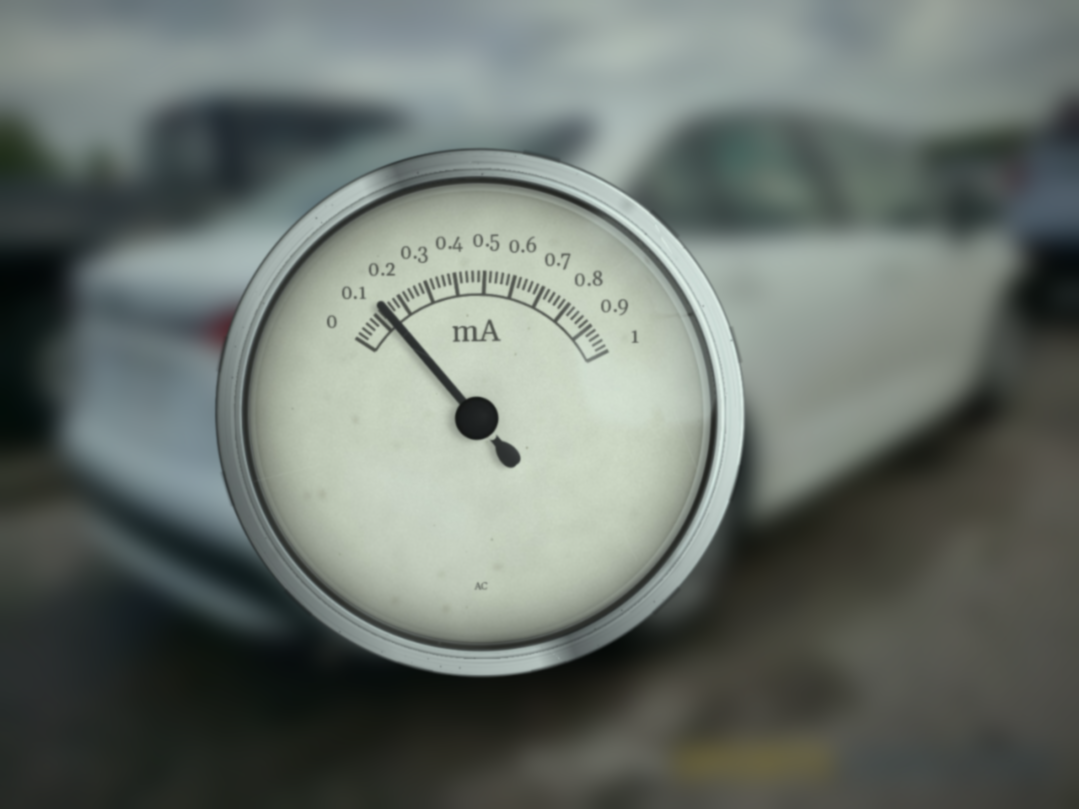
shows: 0.14 mA
